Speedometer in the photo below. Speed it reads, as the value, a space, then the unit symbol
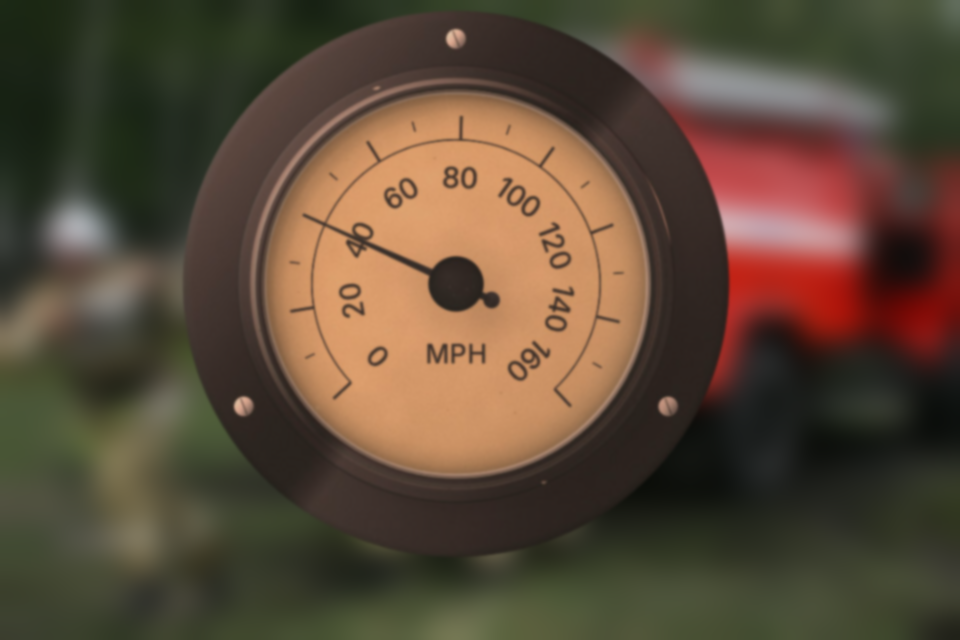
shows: 40 mph
